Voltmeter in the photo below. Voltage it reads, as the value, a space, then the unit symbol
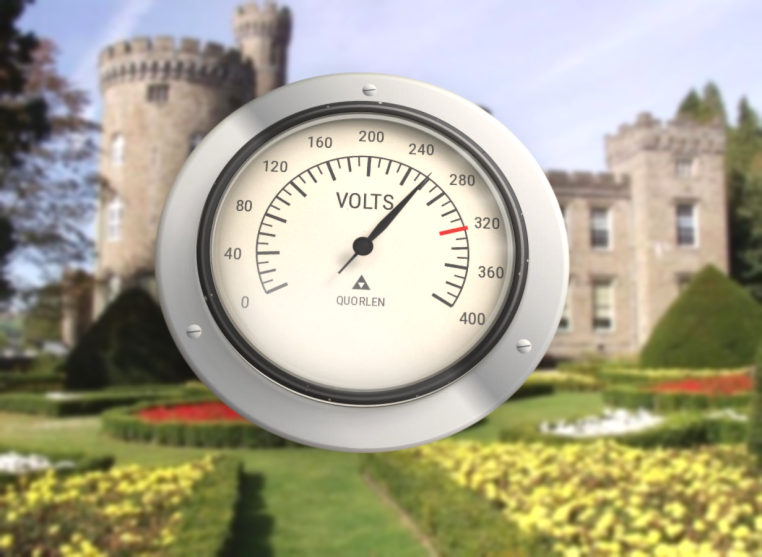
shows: 260 V
